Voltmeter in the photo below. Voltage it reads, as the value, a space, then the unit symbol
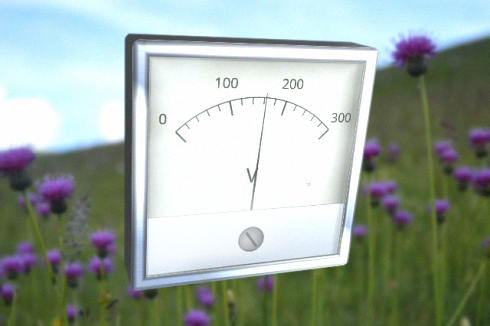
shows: 160 V
